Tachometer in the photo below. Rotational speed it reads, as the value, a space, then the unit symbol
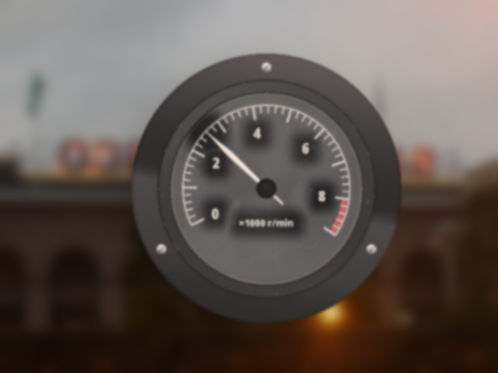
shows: 2600 rpm
